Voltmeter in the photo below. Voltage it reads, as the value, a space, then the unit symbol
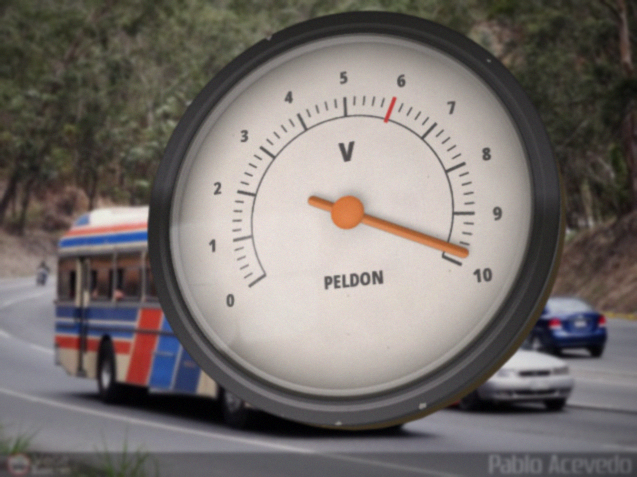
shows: 9.8 V
